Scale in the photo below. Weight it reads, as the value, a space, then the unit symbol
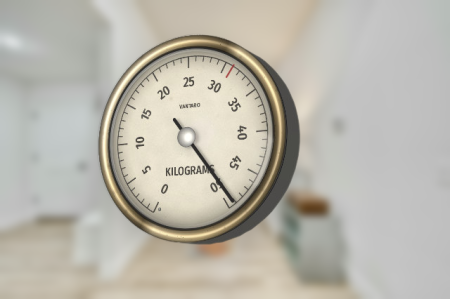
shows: 49 kg
